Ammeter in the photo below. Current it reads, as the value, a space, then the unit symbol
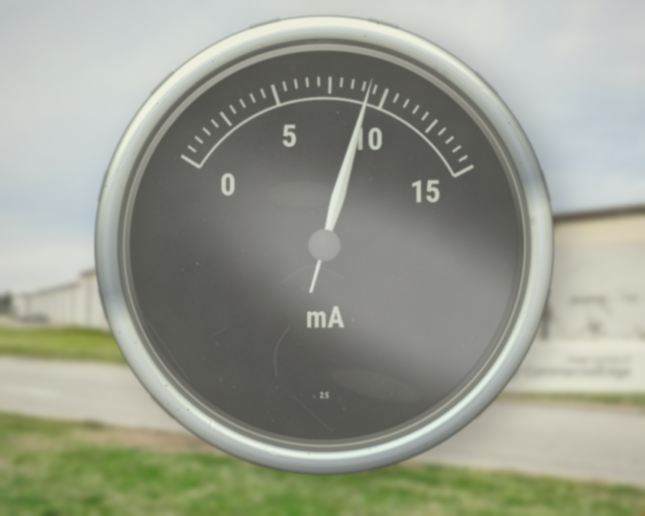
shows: 9.25 mA
